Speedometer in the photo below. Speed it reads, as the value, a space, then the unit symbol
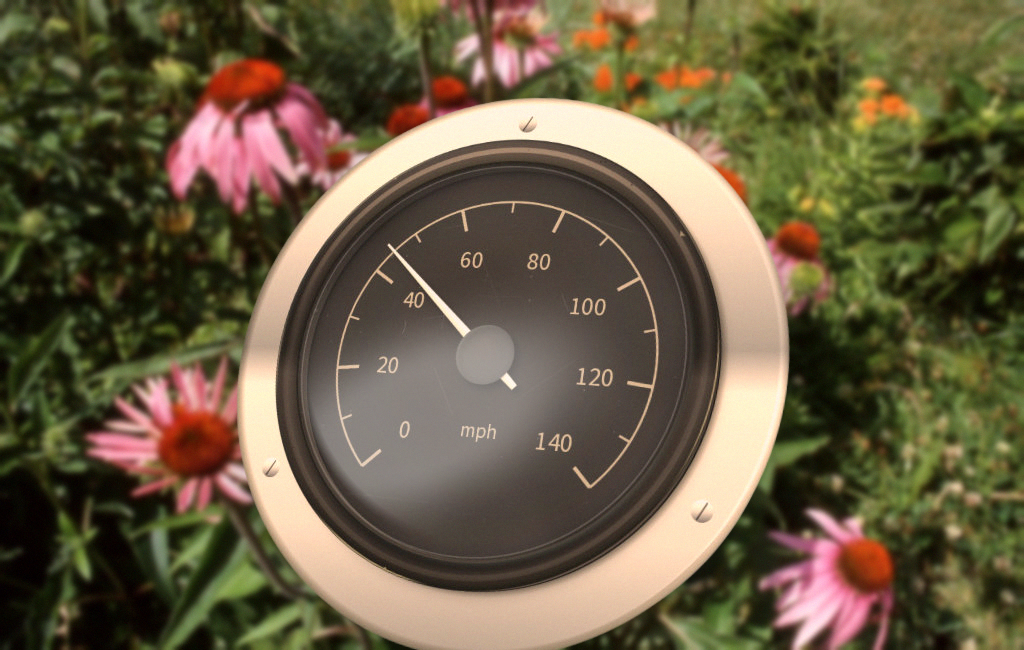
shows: 45 mph
